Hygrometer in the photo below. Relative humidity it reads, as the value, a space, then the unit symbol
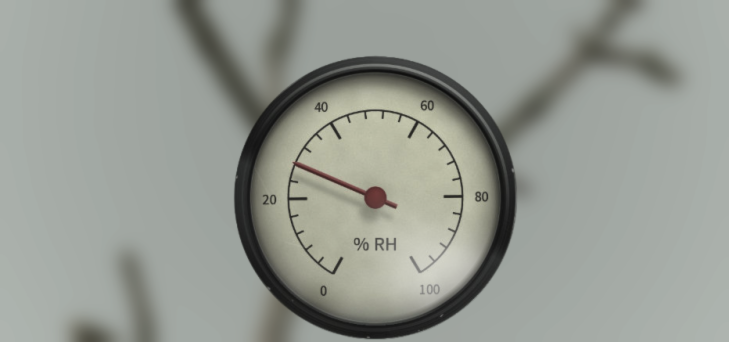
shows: 28 %
